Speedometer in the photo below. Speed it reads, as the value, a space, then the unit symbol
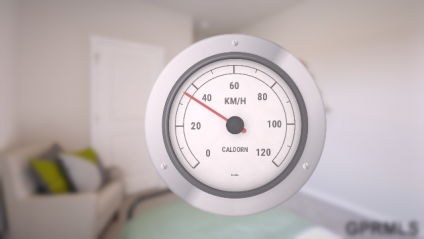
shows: 35 km/h
